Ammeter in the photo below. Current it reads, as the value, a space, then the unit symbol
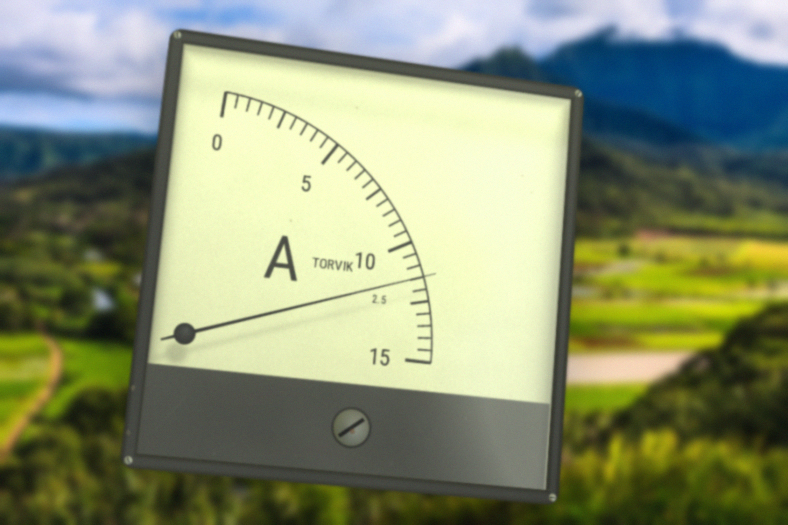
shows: 11.5 A
